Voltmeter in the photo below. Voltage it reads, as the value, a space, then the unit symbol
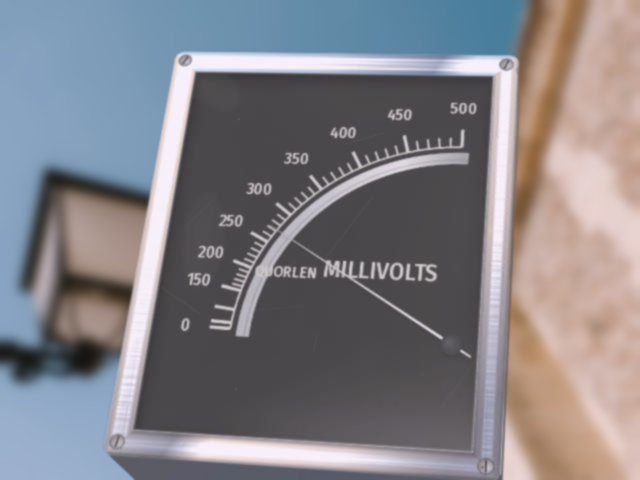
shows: 270 mV
